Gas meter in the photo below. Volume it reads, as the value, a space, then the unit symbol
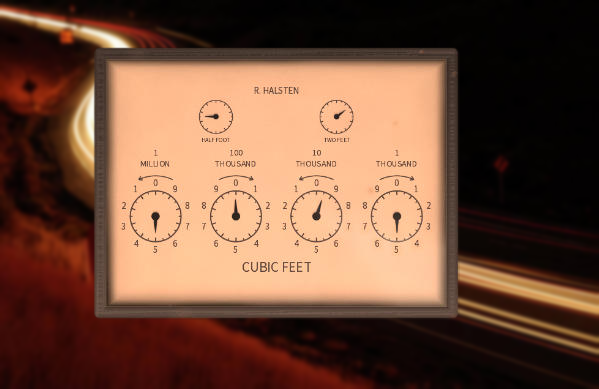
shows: 499500 ft³
